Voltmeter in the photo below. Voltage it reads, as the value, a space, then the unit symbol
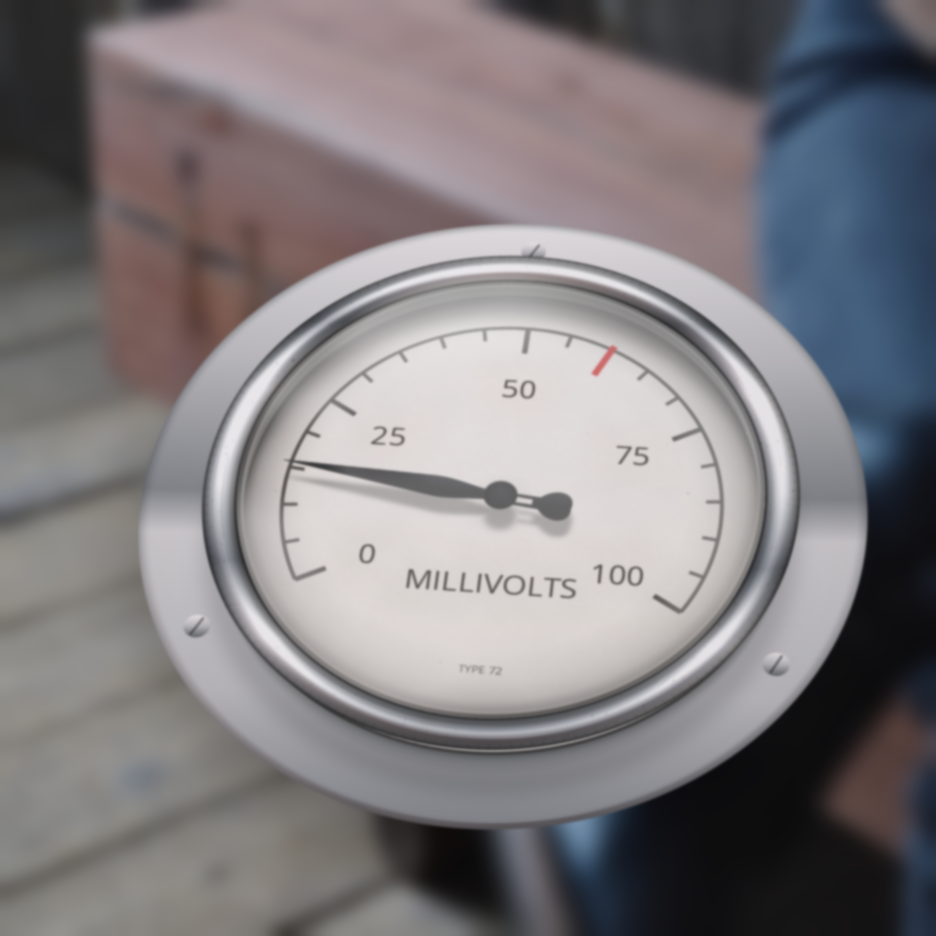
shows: 15 mV
